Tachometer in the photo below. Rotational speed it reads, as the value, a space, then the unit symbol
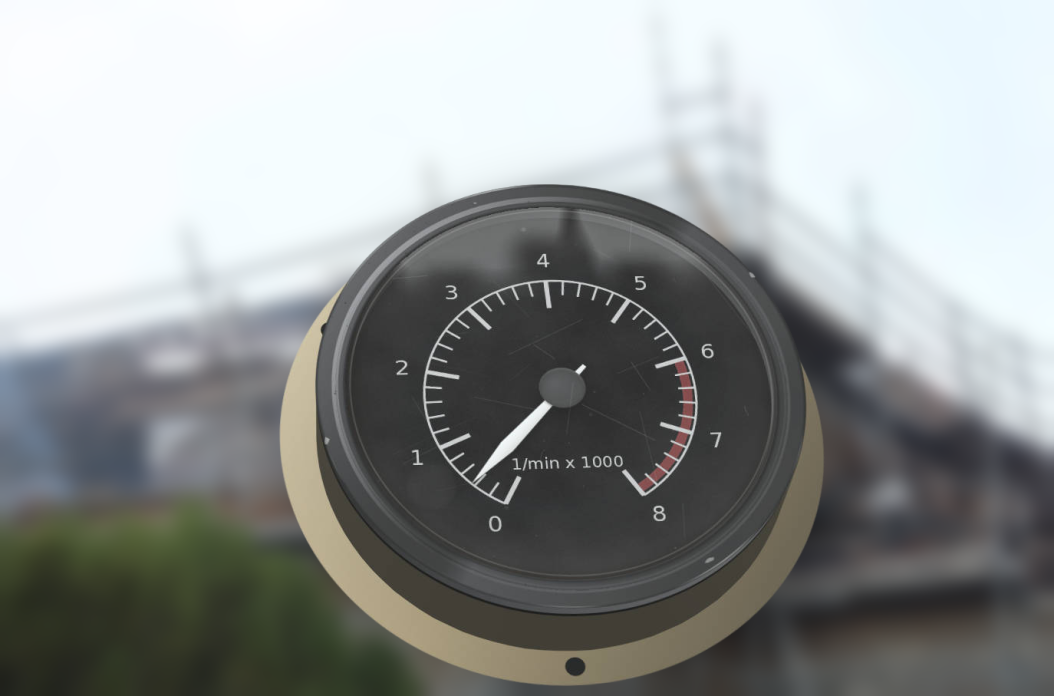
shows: 400 rpm
